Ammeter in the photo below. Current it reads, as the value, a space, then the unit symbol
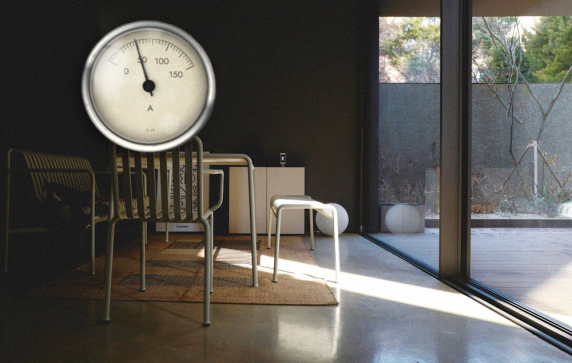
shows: 50 A
